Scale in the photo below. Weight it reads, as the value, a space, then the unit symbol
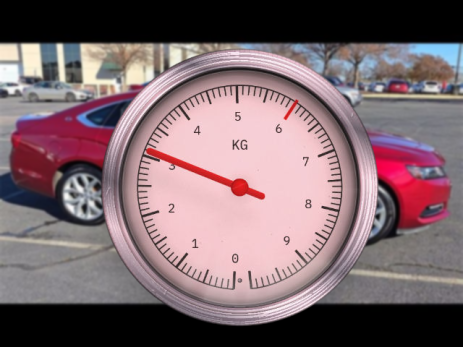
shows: 3.1 kg
